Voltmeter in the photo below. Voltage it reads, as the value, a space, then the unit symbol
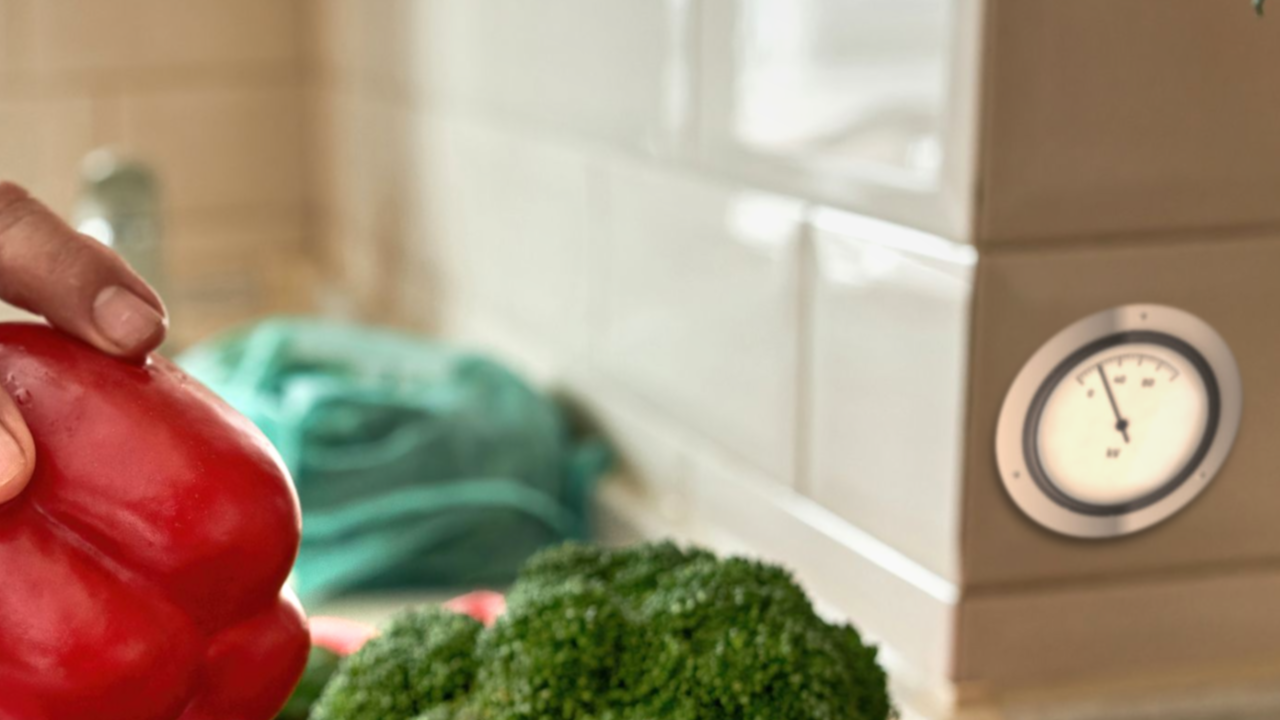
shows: 20 kV
